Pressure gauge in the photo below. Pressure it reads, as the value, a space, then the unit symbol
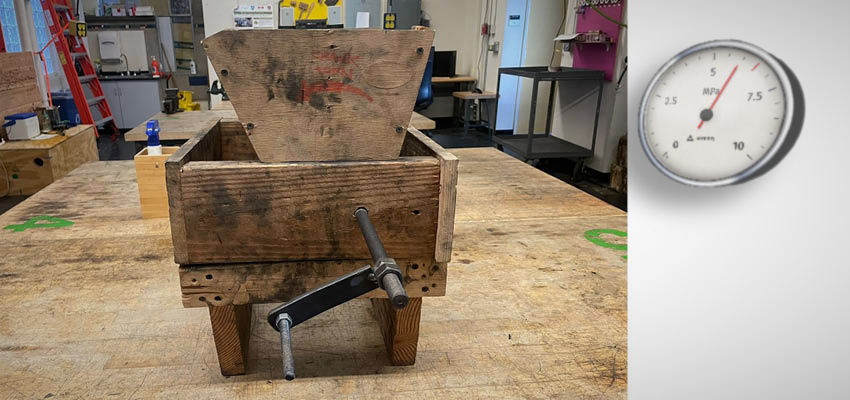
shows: 6 MPa
